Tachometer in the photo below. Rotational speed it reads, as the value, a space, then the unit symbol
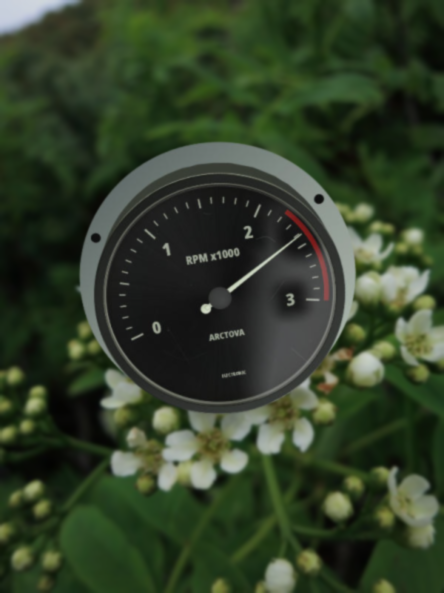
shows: 2400 rpm
